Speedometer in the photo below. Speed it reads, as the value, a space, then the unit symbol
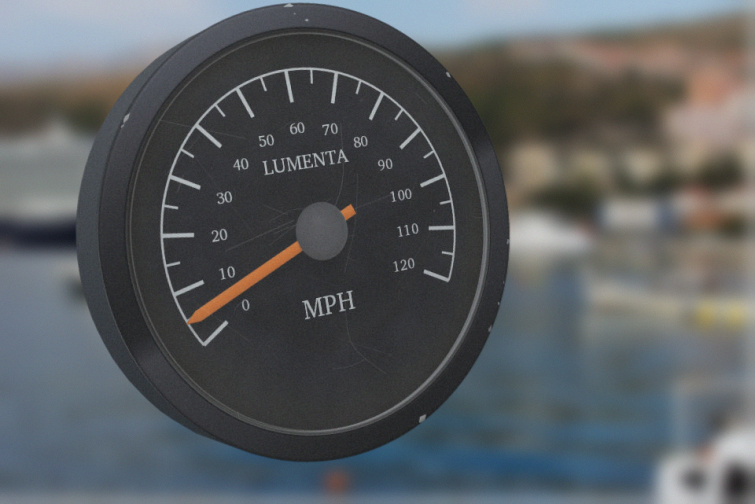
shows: 5 mph
